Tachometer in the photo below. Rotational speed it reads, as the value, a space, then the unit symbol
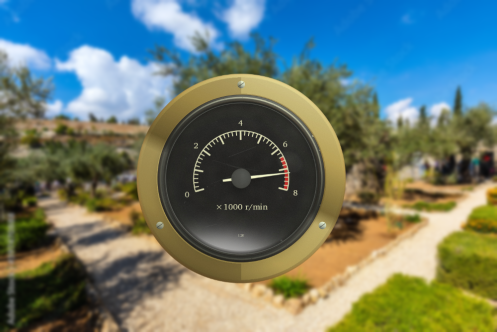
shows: 7200 rpm
